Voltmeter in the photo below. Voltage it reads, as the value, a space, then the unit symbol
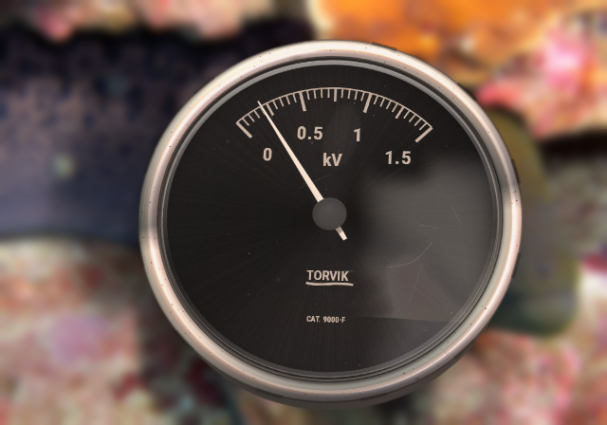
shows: 0.2 kV
